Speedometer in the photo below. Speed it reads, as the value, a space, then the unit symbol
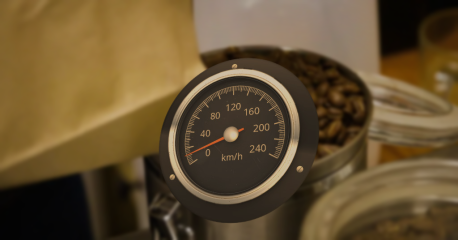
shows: 10 km/h
